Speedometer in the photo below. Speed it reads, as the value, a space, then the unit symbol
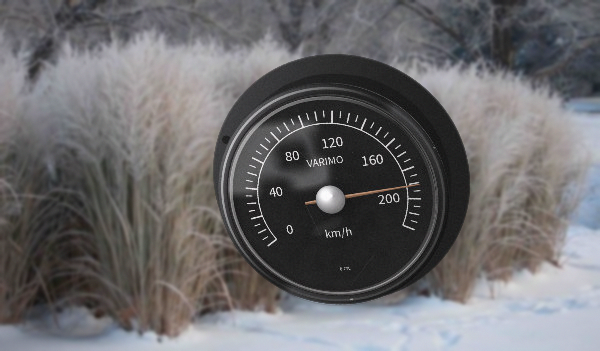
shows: 190 km/h
